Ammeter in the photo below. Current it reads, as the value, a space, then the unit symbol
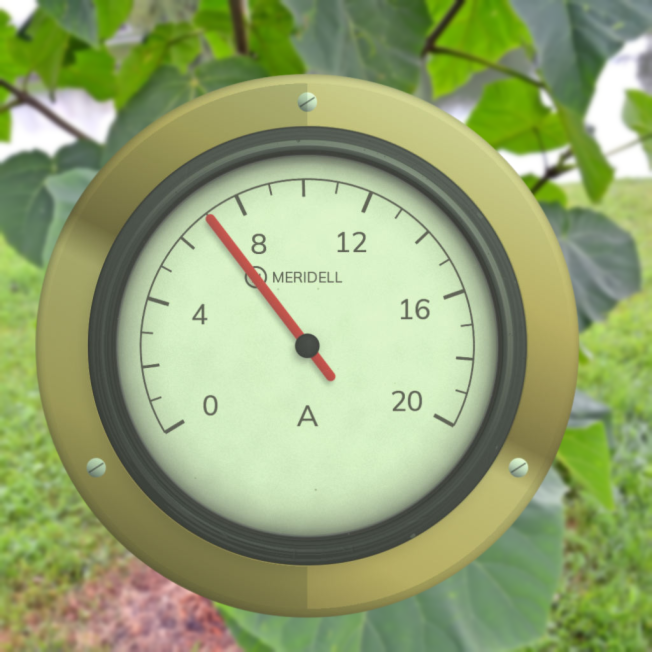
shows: 7 A
